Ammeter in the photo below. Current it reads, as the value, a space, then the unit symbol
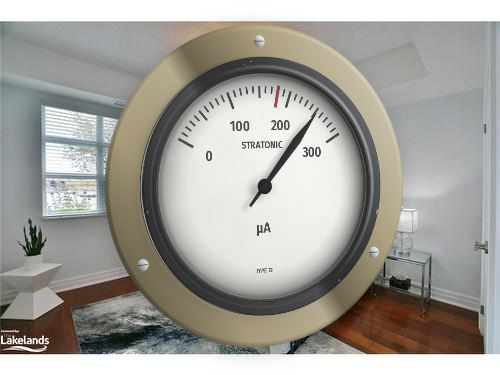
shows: 250 µA
